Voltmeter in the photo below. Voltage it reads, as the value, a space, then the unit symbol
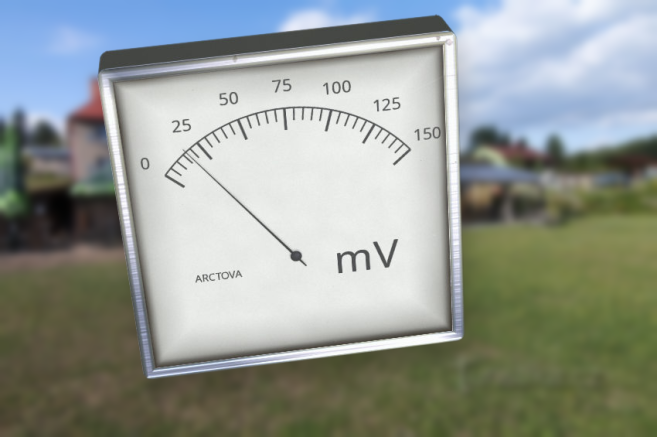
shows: 17.5 mV
